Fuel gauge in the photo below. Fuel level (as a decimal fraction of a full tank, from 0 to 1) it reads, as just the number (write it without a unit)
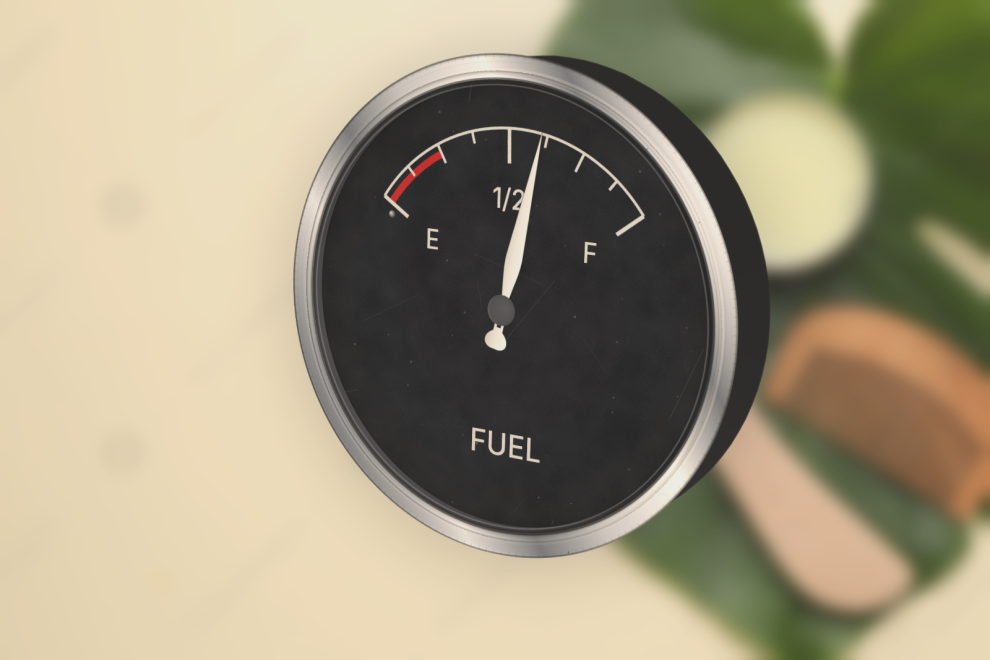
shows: 0.625
